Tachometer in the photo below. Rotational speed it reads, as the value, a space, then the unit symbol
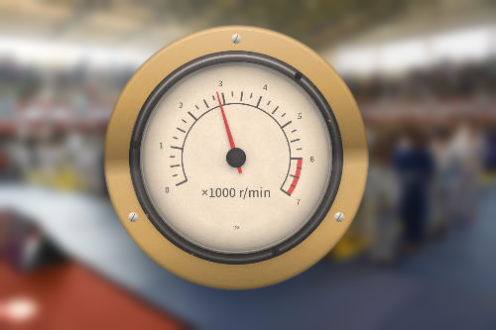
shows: 2875 rpm
